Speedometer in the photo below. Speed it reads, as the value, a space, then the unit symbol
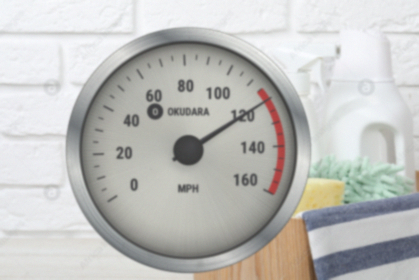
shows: 120 mph
